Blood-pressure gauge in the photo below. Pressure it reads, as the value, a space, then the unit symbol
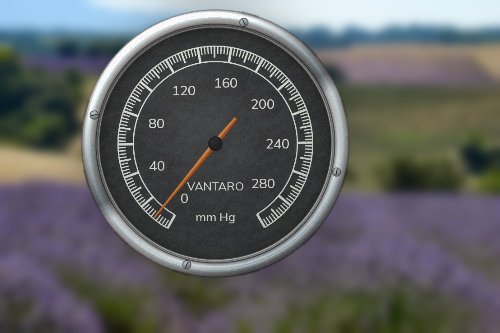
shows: 10 mmHg
